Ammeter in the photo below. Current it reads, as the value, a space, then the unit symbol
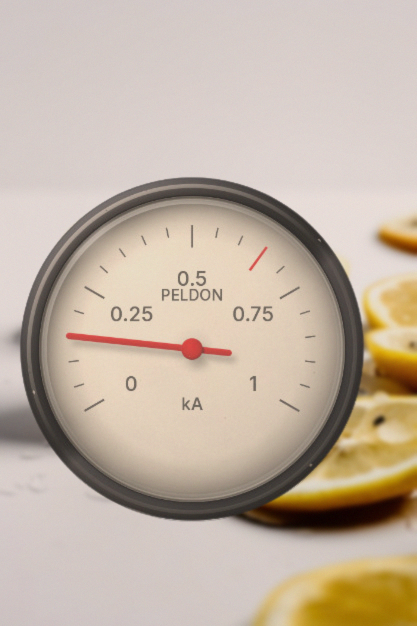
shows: 0.15 kA
